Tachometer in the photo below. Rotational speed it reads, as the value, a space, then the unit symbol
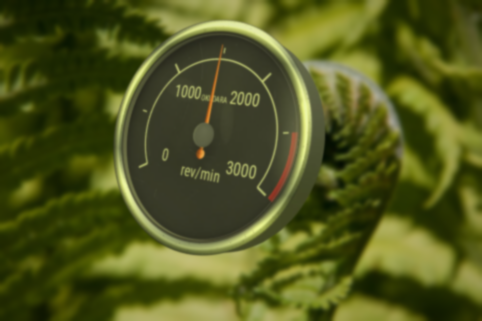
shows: 1500 rpm
